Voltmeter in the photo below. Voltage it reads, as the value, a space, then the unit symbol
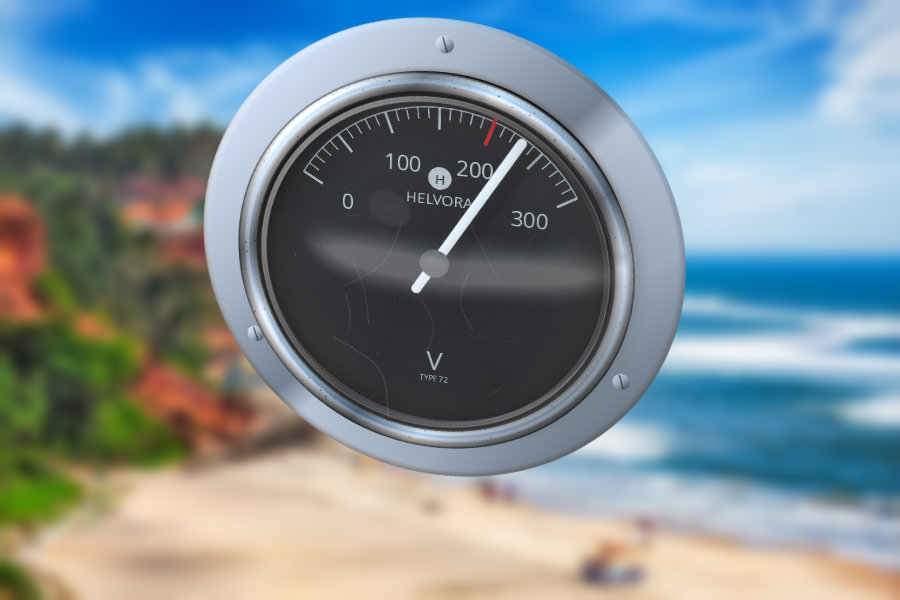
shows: 230 V
